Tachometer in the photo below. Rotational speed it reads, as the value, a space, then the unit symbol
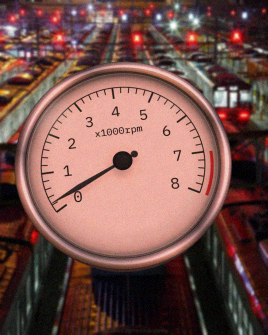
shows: 200 rpm
